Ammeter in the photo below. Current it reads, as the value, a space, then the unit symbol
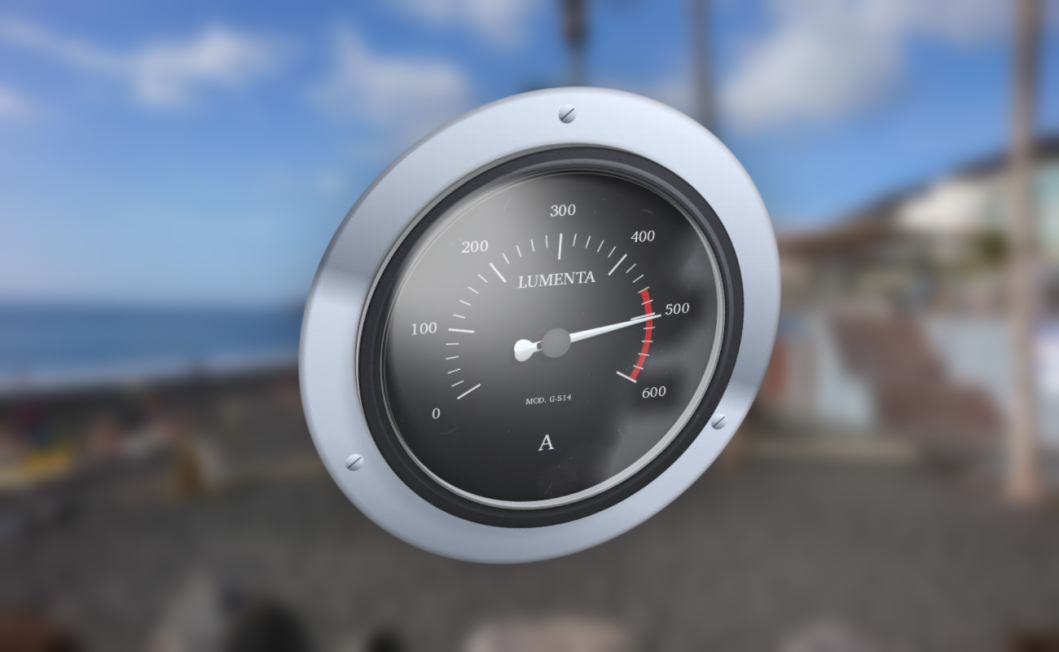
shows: 500 A
